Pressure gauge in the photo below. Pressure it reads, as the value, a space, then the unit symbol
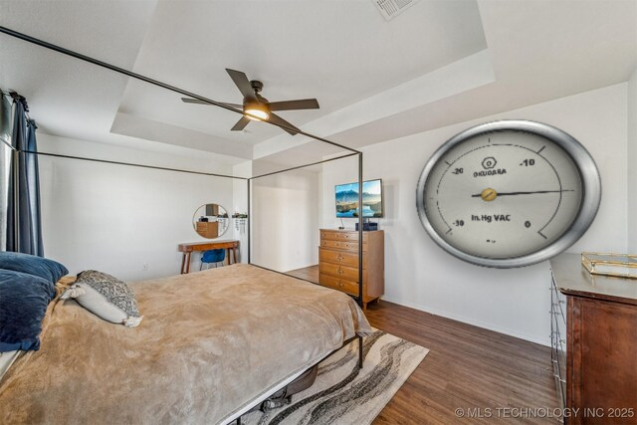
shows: -5 inHg
